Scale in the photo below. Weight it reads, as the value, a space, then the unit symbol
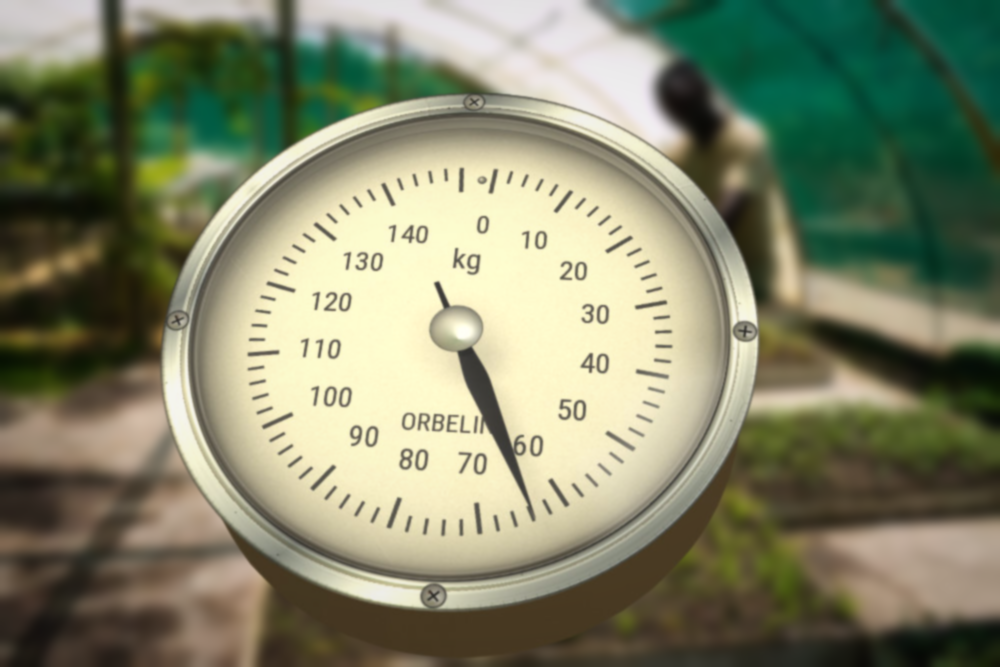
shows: 64 kg
